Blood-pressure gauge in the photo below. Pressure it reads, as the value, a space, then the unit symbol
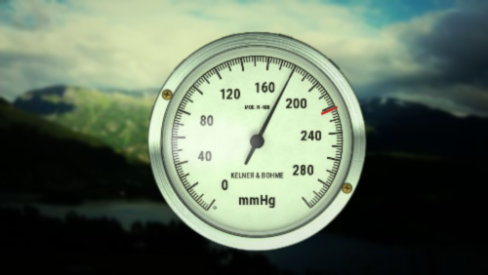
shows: 180 mmHg
